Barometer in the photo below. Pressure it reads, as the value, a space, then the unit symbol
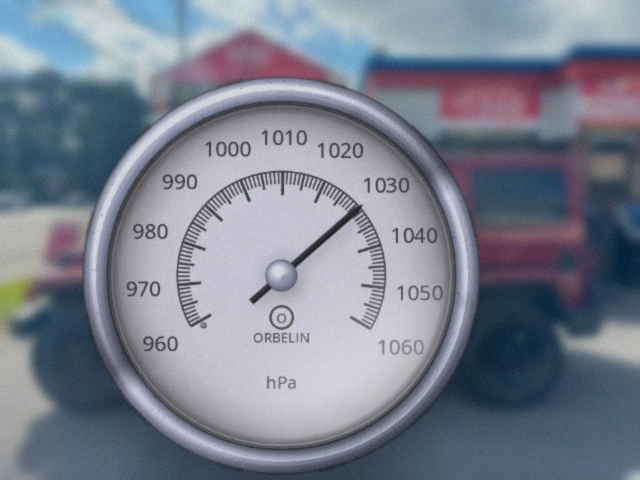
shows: 1030 hPa
